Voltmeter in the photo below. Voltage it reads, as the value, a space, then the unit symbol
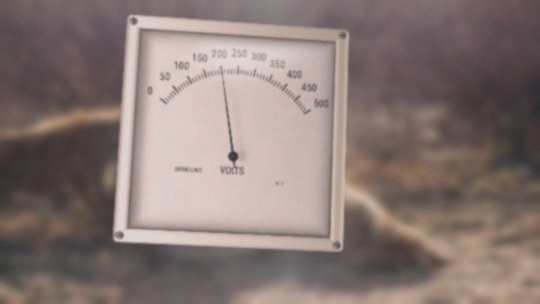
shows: 200 V
